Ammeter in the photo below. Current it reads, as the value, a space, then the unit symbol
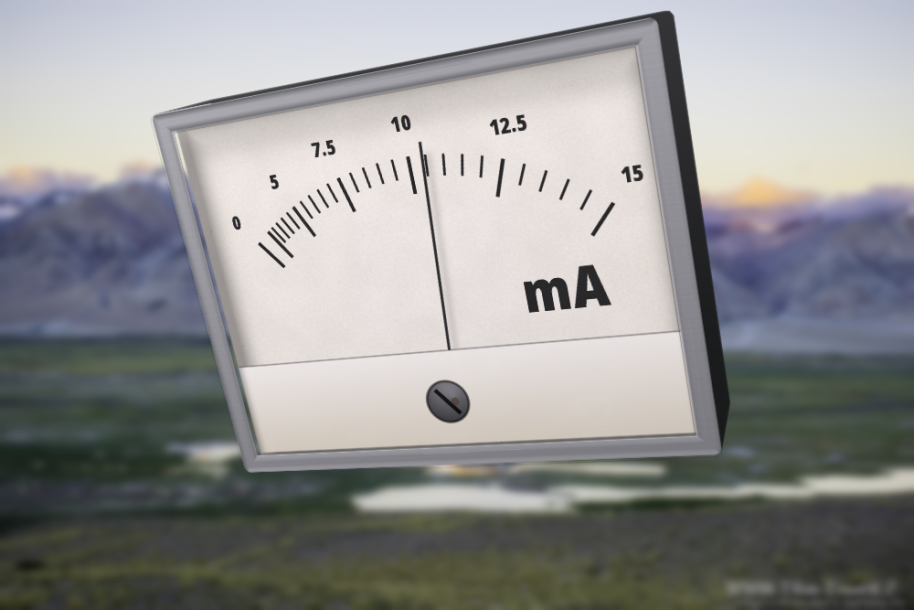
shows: 10.5 mA
